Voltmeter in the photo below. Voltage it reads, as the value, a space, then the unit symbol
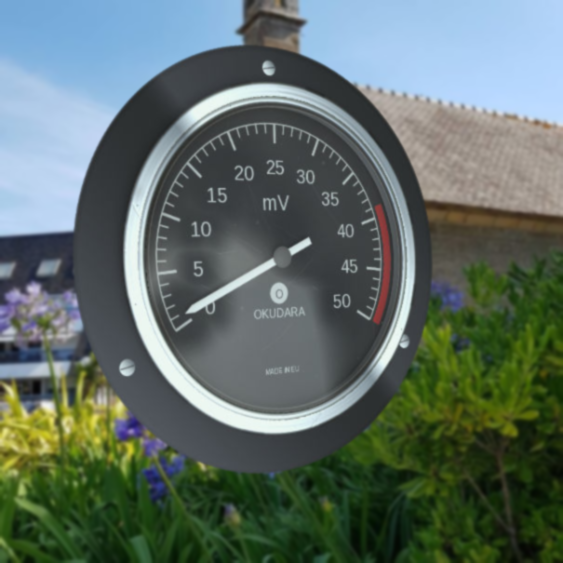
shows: 1 mV
